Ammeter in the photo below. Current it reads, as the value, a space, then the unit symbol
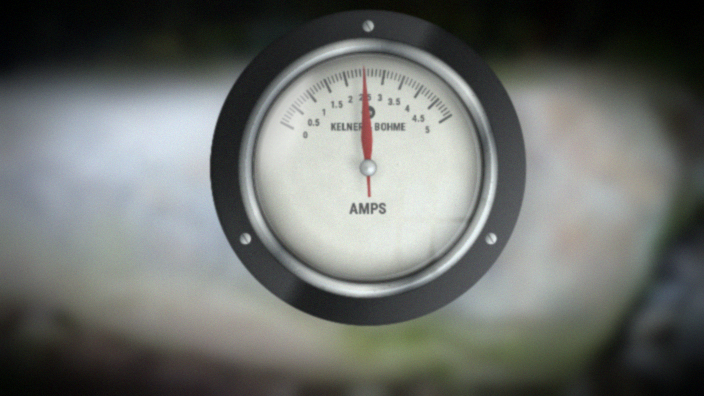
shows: 2.5 A
